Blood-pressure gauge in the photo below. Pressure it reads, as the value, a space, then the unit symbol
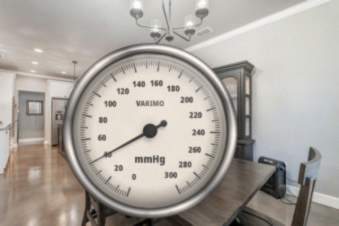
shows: 40 mmHg
